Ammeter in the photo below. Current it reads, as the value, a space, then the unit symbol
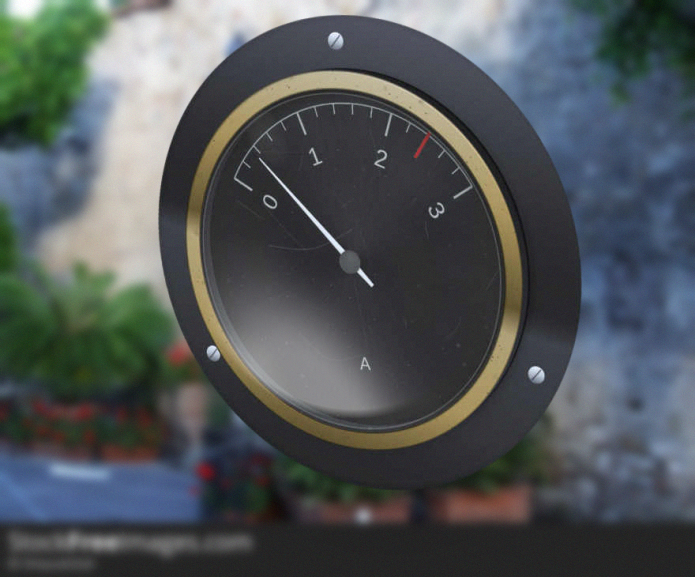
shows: 0.4 A
